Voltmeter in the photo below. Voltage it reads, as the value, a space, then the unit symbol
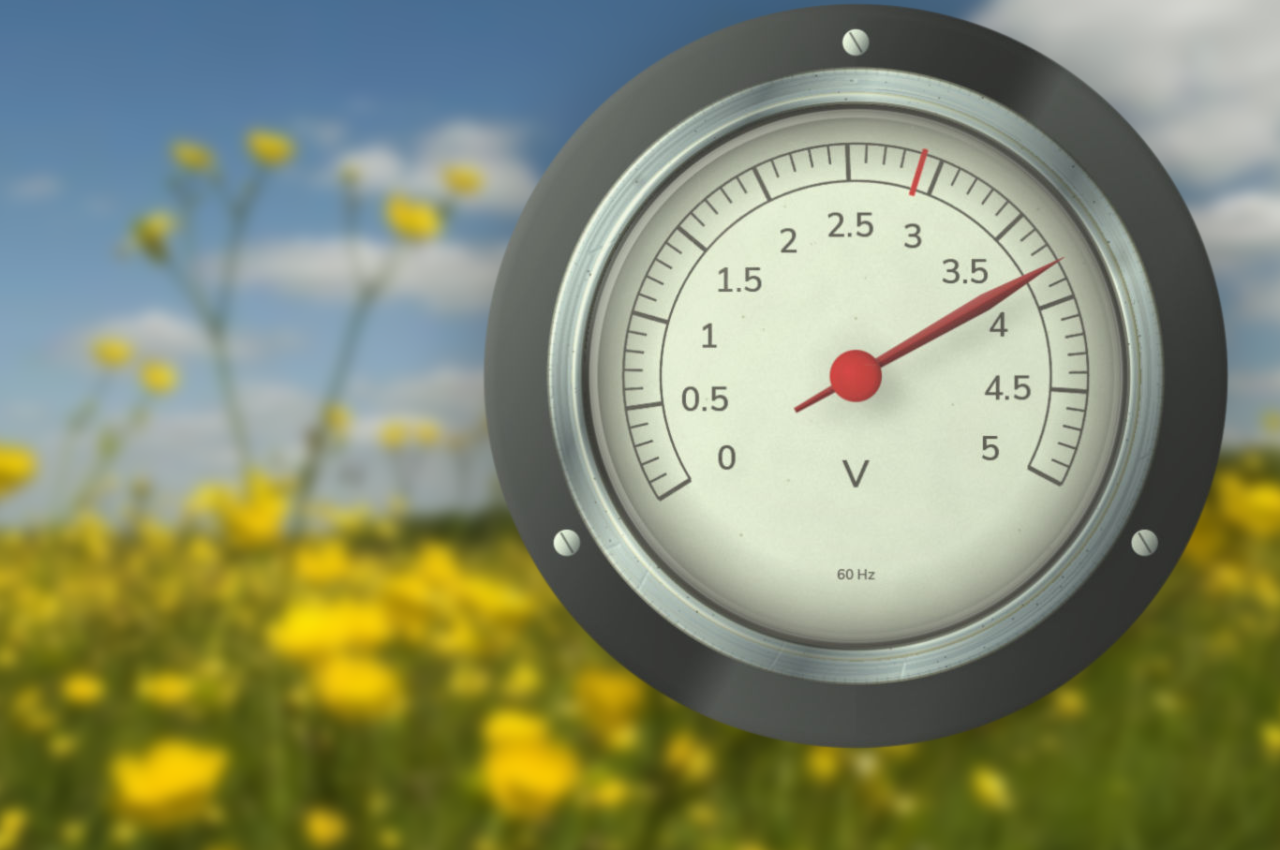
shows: 3.8 V
